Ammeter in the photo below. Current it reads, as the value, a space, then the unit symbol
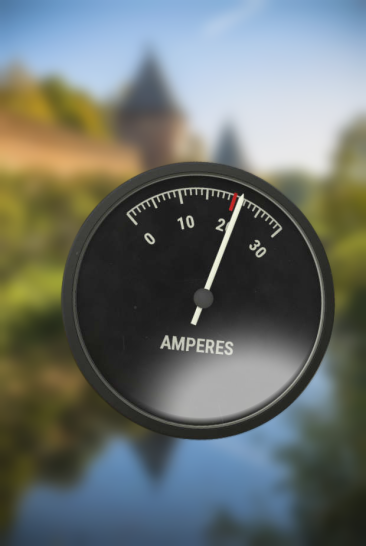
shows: 21 A
